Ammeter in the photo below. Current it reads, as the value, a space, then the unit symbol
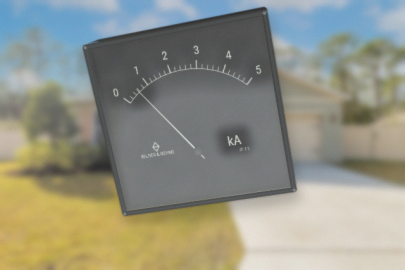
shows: 0.6 kA
